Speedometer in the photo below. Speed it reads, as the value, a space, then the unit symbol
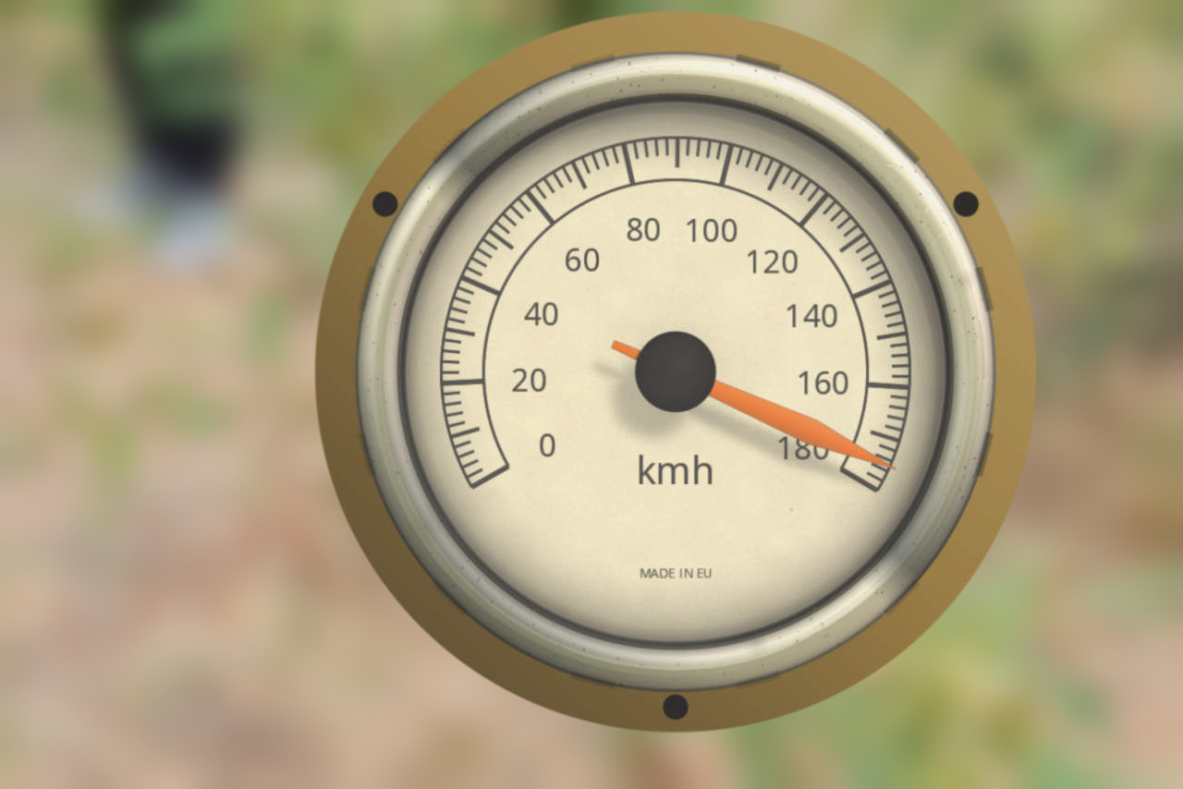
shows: 175 km/h
